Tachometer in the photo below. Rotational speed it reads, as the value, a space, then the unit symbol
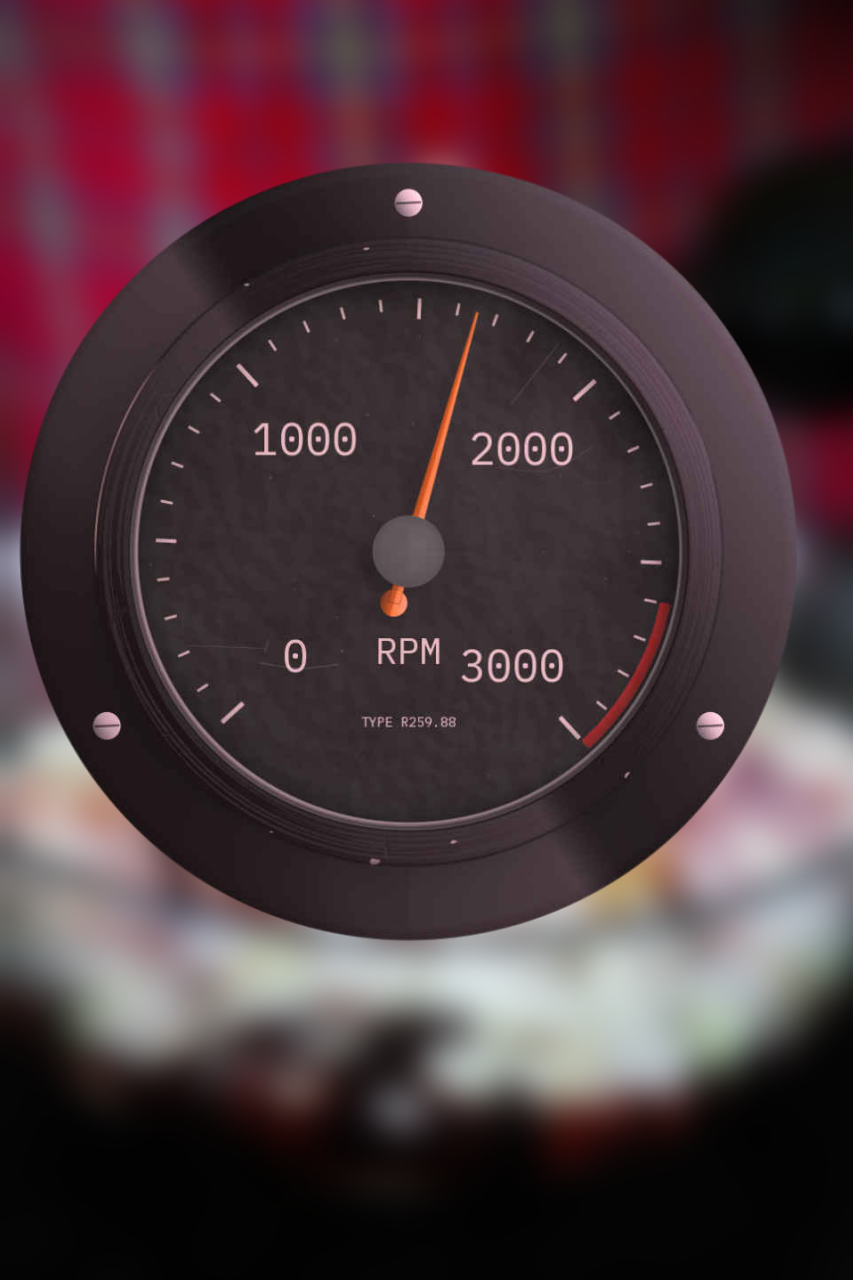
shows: 1650 rpm
